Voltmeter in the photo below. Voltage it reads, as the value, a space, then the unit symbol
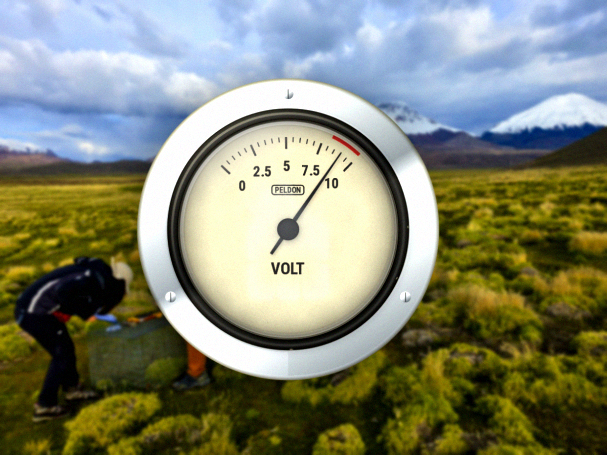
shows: 9 V
